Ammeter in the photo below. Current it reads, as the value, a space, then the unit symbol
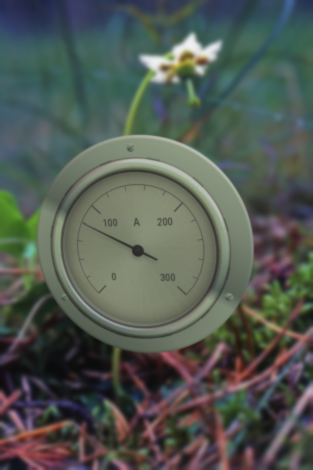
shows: 80 A
